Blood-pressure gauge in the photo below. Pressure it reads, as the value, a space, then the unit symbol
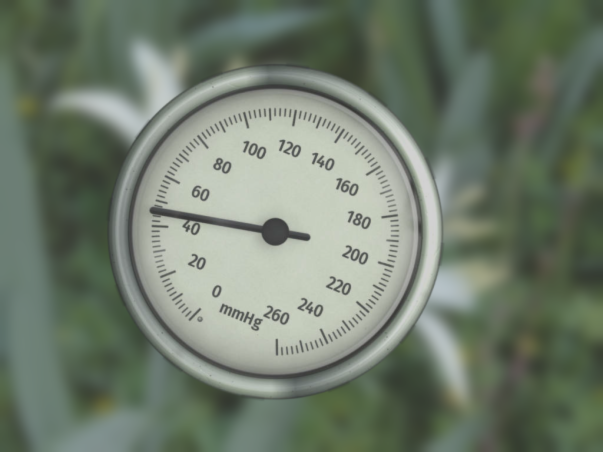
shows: 46 mmHg
